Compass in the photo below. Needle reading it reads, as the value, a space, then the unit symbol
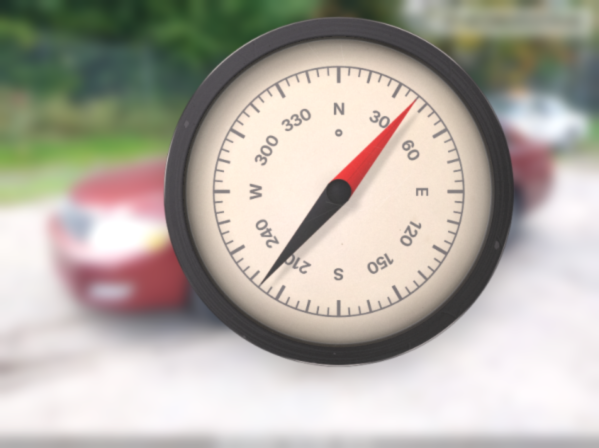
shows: 40 °
